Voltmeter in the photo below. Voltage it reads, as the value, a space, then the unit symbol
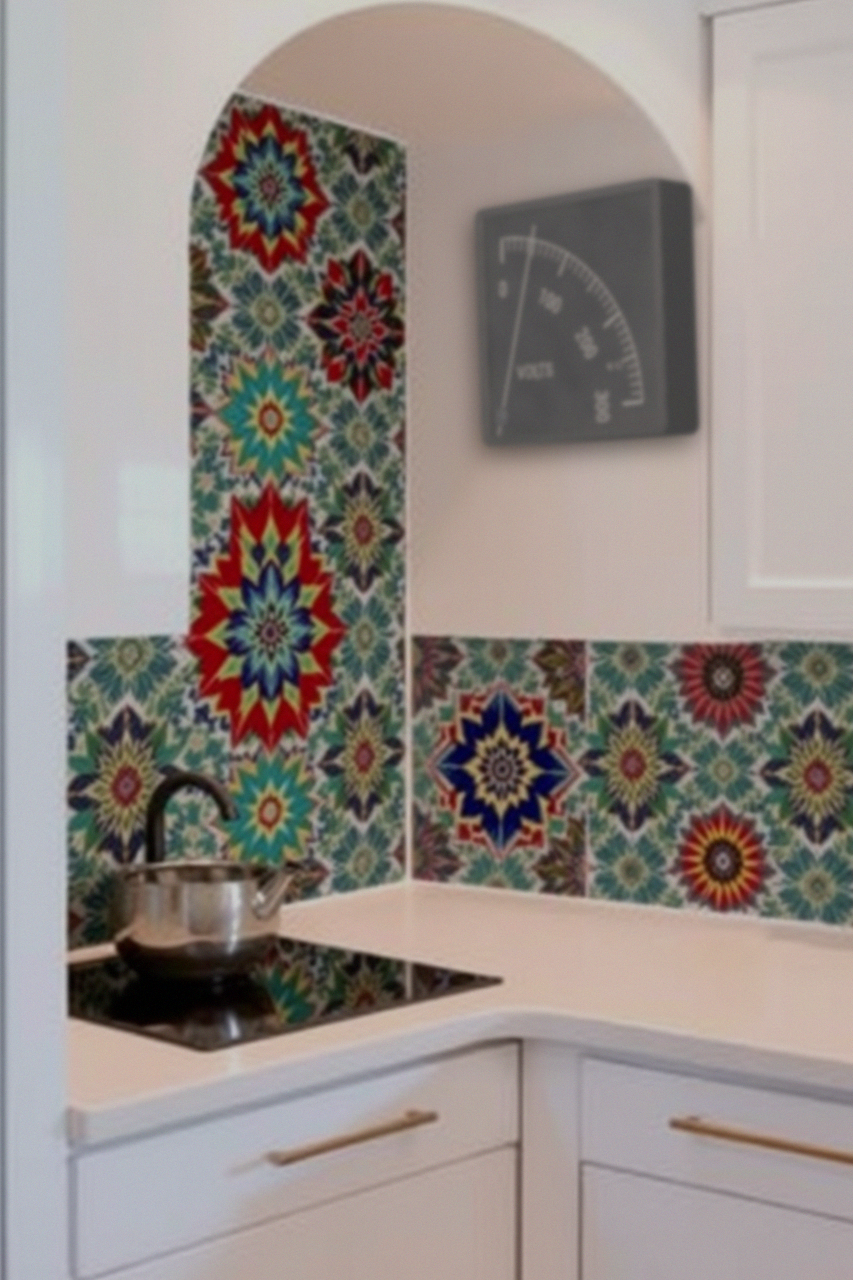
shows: 50 V
